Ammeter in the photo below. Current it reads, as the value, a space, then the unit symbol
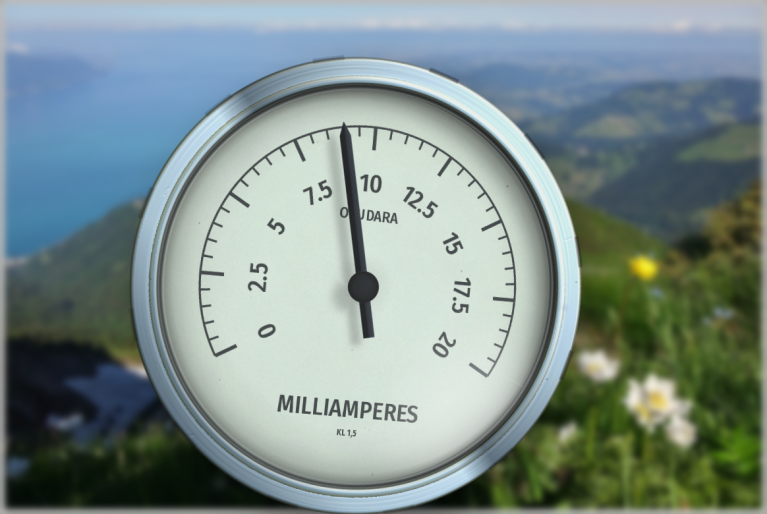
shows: 9 mA
